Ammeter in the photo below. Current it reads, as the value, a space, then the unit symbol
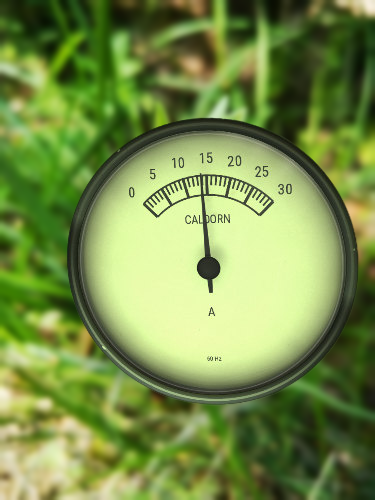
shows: 14 A
